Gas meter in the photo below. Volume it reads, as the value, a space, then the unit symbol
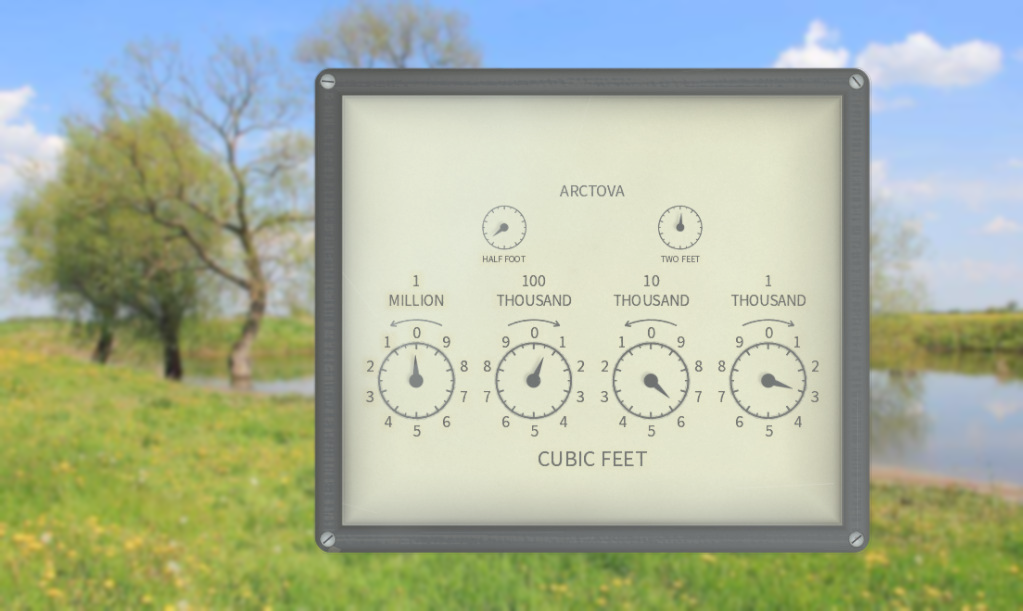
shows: 6300 ft³
